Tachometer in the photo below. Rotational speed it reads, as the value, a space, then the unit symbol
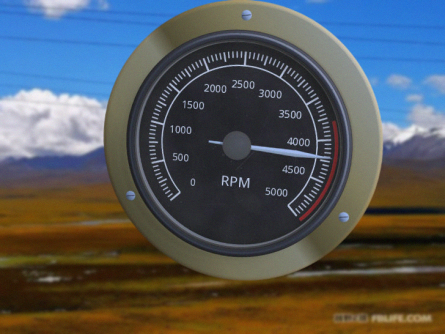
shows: 4200 rpm
